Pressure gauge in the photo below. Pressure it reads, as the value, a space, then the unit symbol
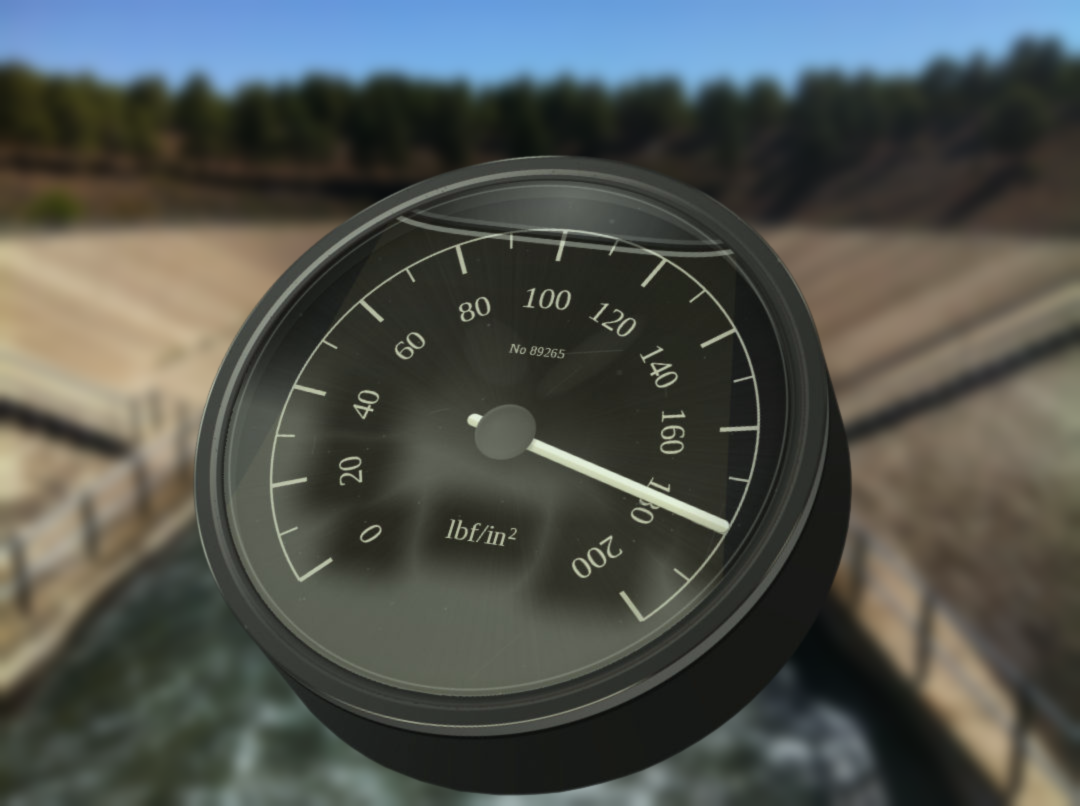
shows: 180 psi
